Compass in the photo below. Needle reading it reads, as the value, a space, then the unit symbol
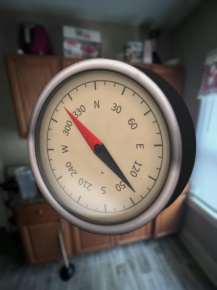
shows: 320 °
